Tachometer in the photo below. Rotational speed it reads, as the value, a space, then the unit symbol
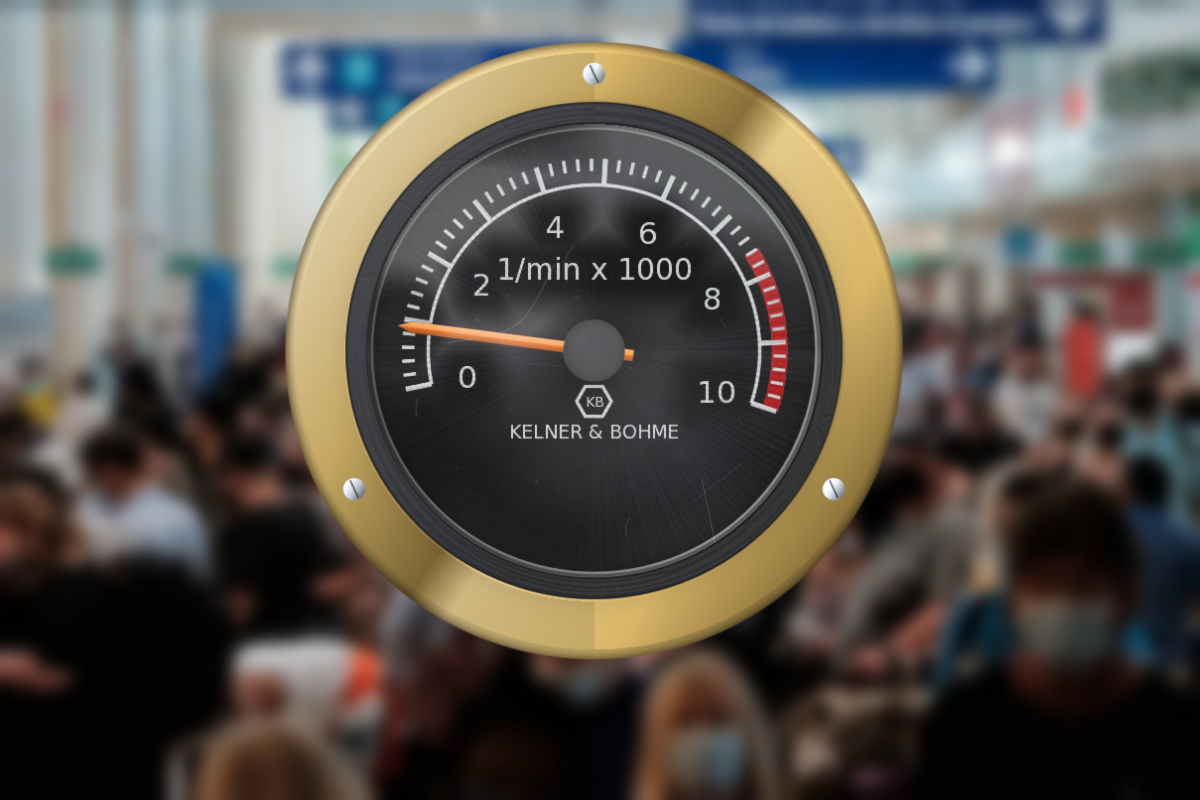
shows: 900 rpm
